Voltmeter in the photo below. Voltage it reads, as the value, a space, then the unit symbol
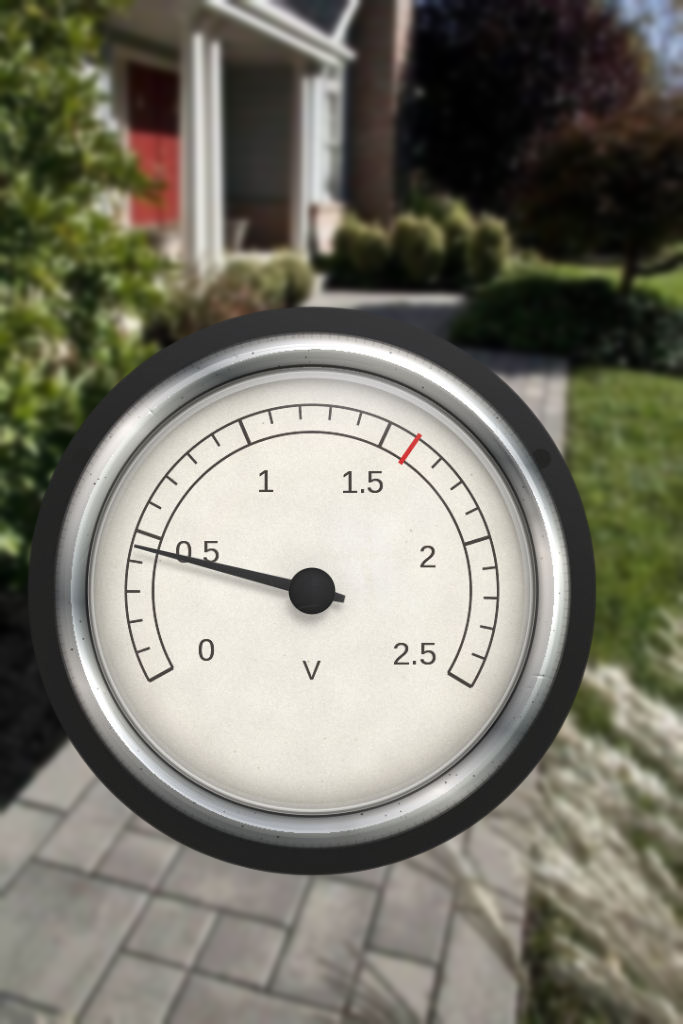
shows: 0.45 V
